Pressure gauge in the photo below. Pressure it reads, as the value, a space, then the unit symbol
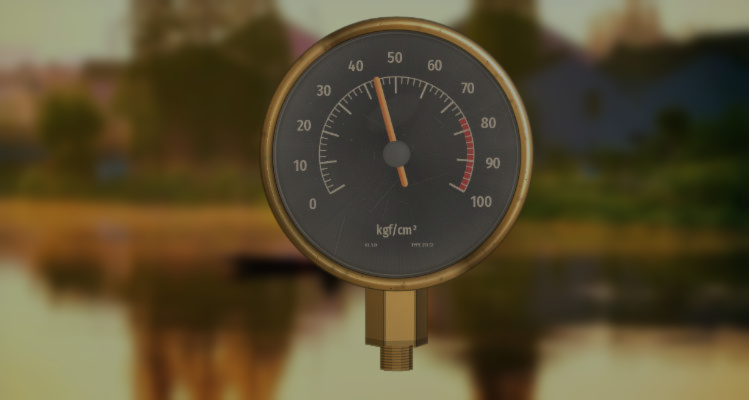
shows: 44 kg/cm²
